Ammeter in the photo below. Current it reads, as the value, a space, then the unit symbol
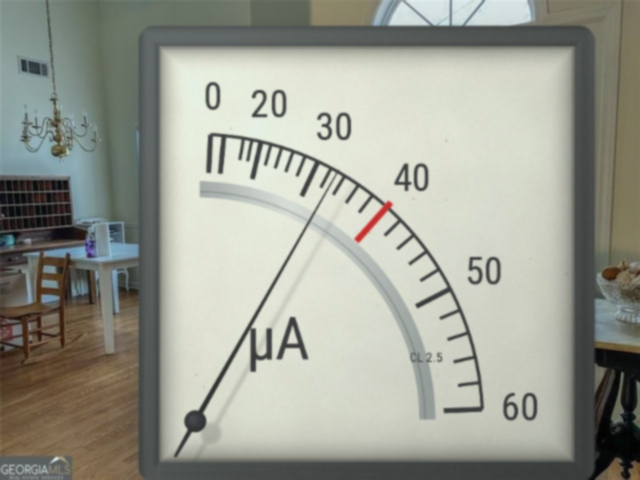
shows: 33 µA
